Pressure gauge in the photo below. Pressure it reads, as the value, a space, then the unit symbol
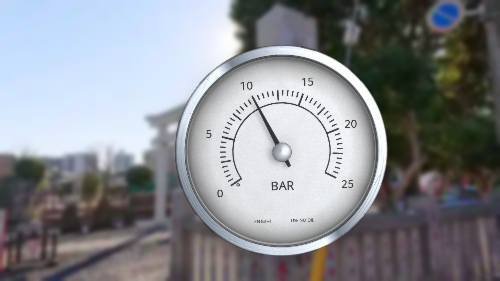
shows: 10 bar
